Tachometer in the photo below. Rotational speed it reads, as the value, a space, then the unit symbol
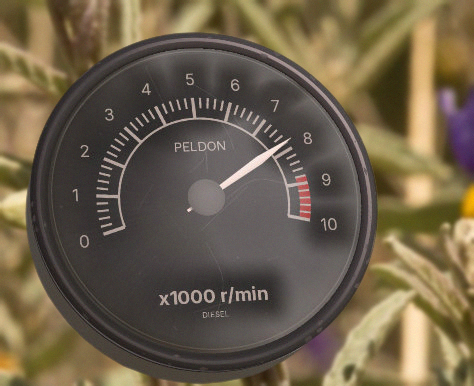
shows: 7800 rpm
